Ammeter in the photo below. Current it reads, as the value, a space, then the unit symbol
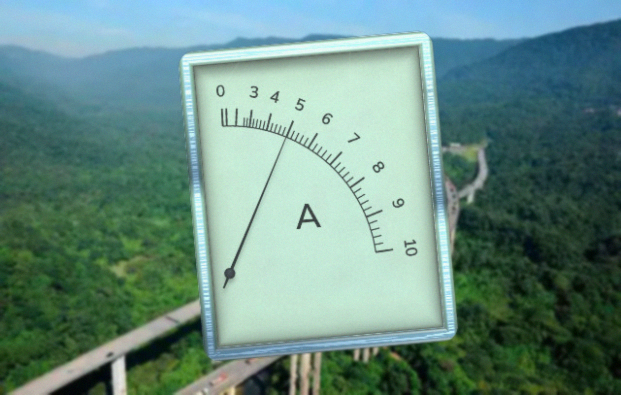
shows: 5 A
